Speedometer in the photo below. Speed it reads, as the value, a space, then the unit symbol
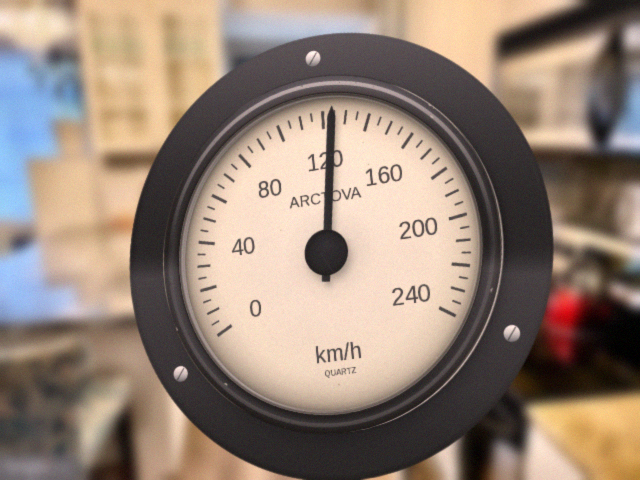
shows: 125 km/h
